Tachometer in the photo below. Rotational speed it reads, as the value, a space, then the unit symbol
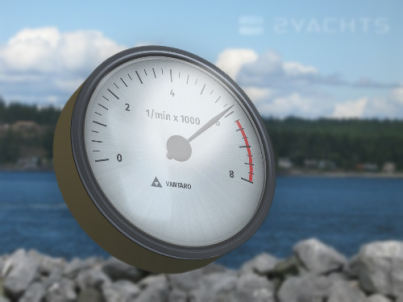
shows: 5875 rpm
